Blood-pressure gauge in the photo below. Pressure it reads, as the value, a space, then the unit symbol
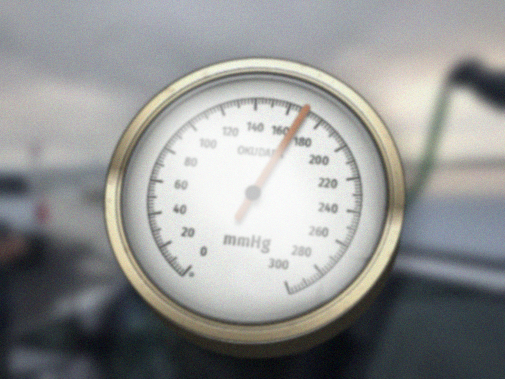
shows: 170 mmHg
